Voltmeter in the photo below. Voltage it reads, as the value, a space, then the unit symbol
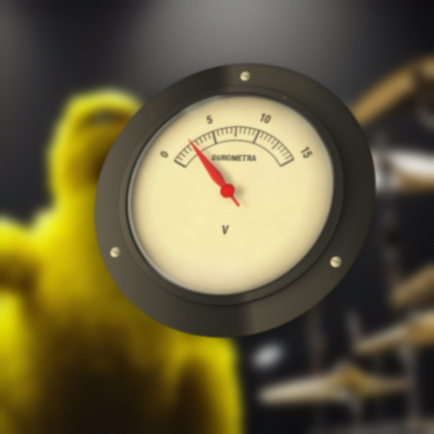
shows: 2.5 V
